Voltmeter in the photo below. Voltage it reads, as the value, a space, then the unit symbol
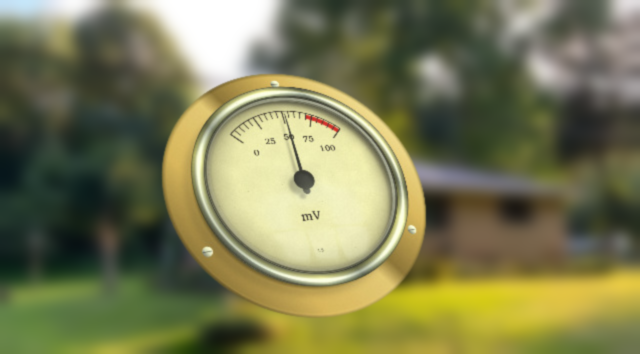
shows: 50 mV
